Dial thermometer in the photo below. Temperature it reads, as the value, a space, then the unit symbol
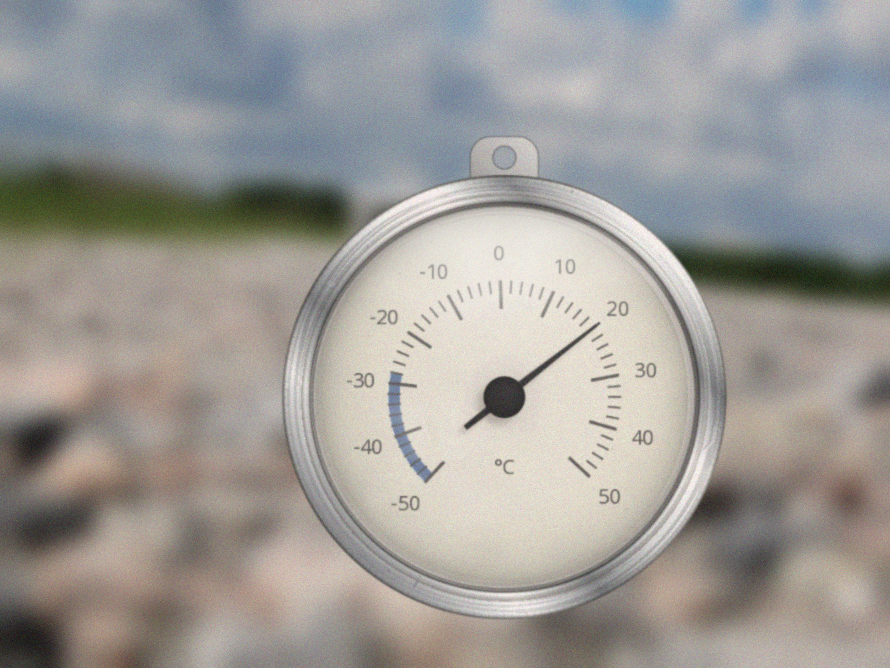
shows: 20 °C
